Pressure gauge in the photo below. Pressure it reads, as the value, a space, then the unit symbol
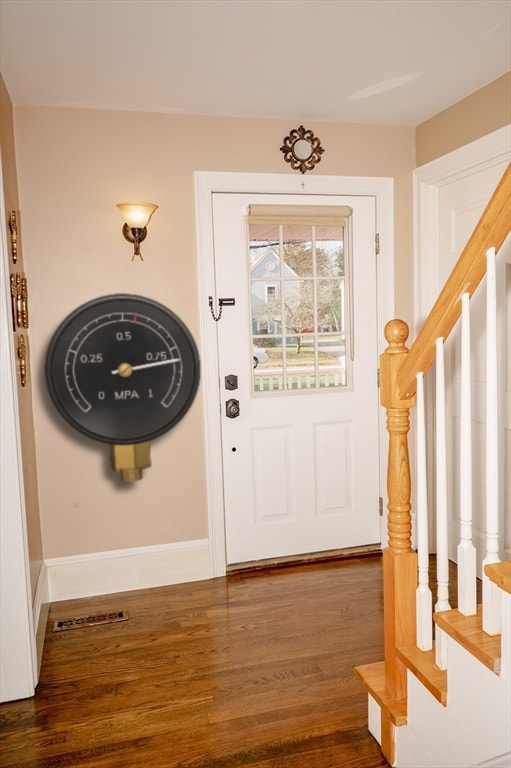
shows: 0.8 MPa
